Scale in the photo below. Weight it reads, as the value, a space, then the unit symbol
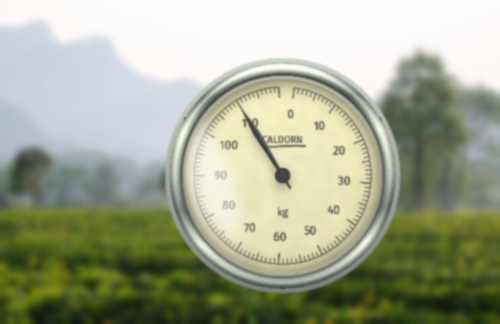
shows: 110 kg
